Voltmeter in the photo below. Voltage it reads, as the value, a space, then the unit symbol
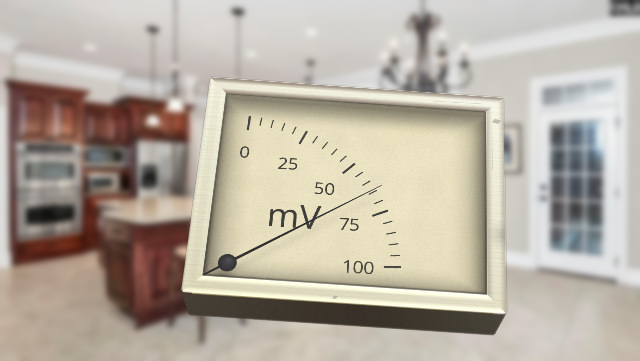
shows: 65 mV
